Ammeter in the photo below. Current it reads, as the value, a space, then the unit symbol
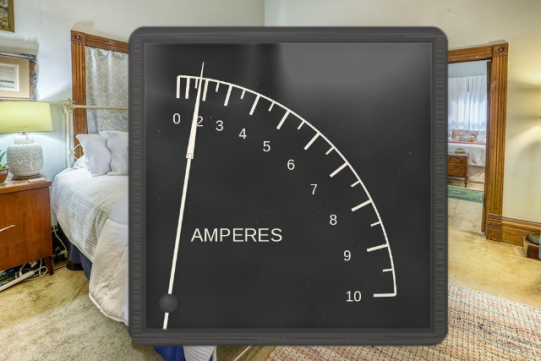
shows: 1.75 A
